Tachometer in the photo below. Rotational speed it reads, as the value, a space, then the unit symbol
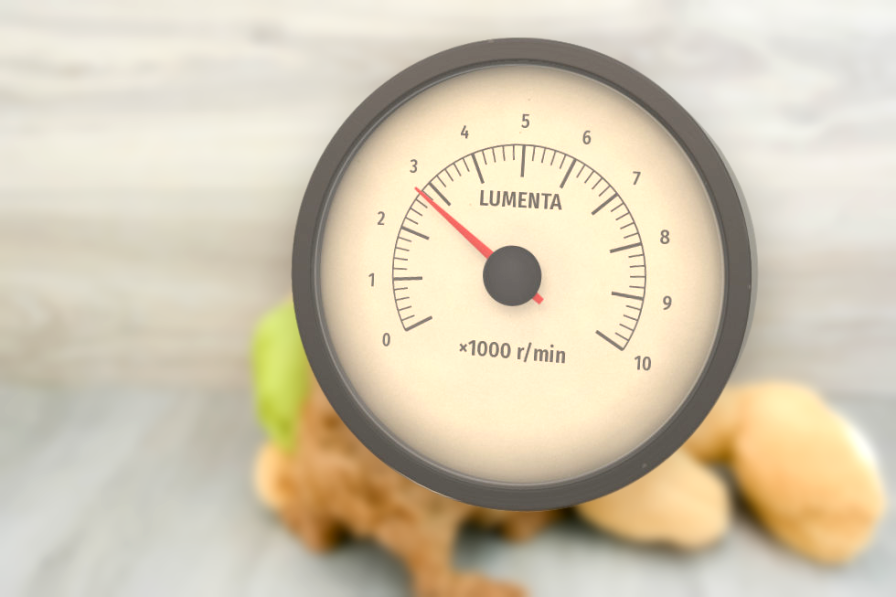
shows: 2800 rpm
